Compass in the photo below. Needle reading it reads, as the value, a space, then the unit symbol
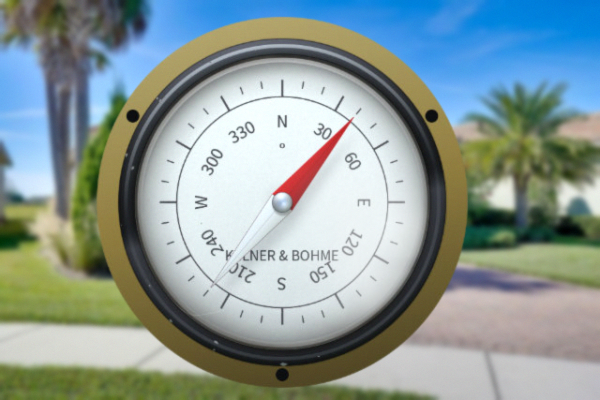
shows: 40 °
